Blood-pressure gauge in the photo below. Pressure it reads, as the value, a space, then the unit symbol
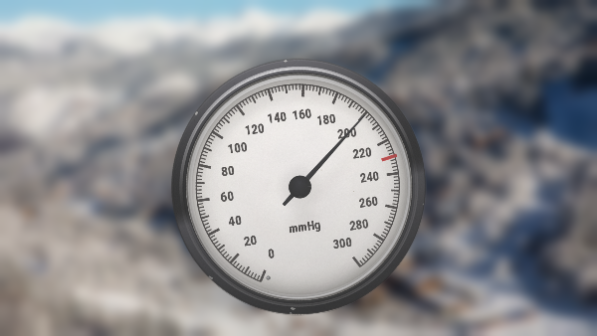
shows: 200 mmHg
